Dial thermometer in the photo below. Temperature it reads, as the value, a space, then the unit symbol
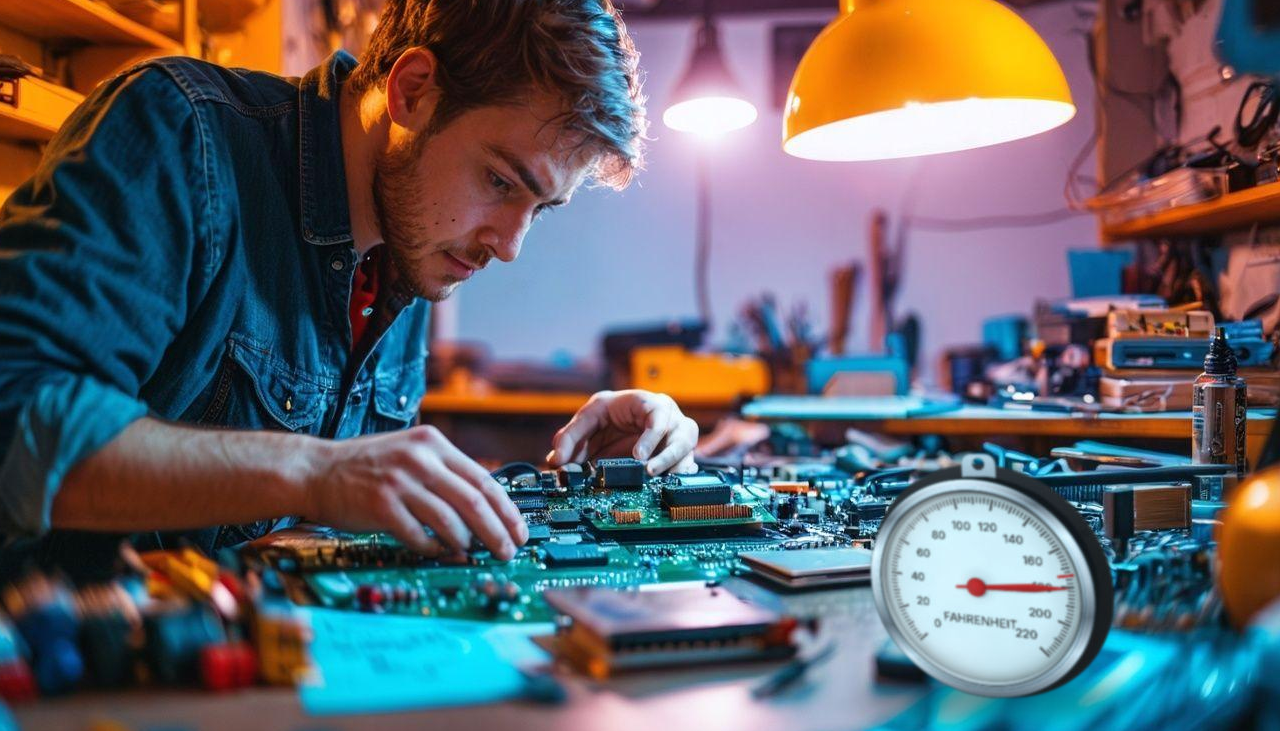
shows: 180 °F
